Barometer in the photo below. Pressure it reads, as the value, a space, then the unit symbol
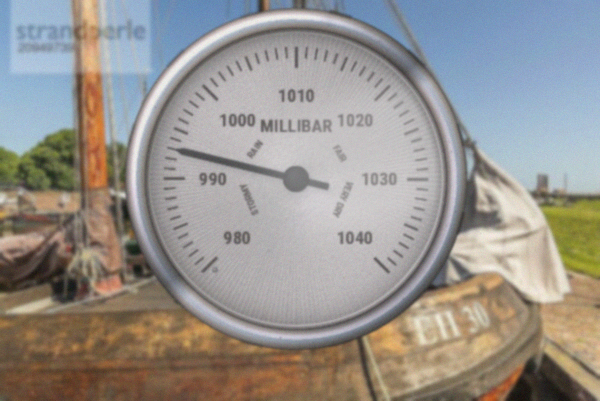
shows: 993 mbar
